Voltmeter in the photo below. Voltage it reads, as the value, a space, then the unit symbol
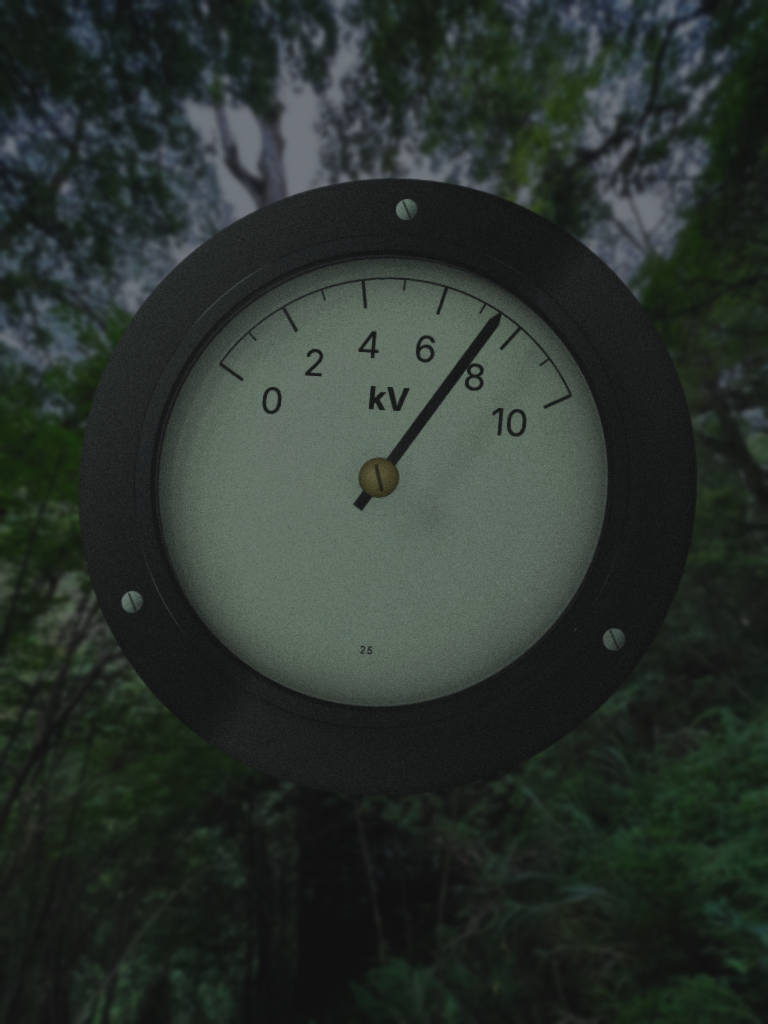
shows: 7.5 kV
